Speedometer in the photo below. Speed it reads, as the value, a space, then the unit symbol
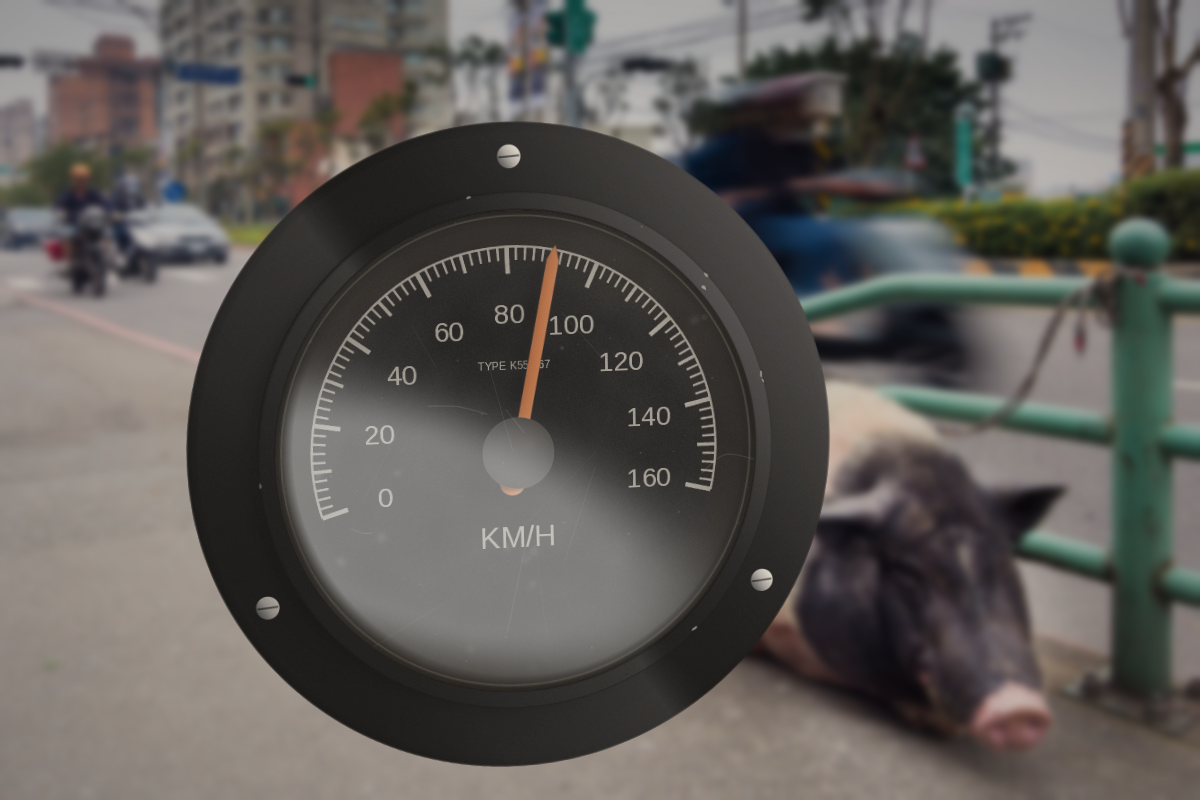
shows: 90 km/h
